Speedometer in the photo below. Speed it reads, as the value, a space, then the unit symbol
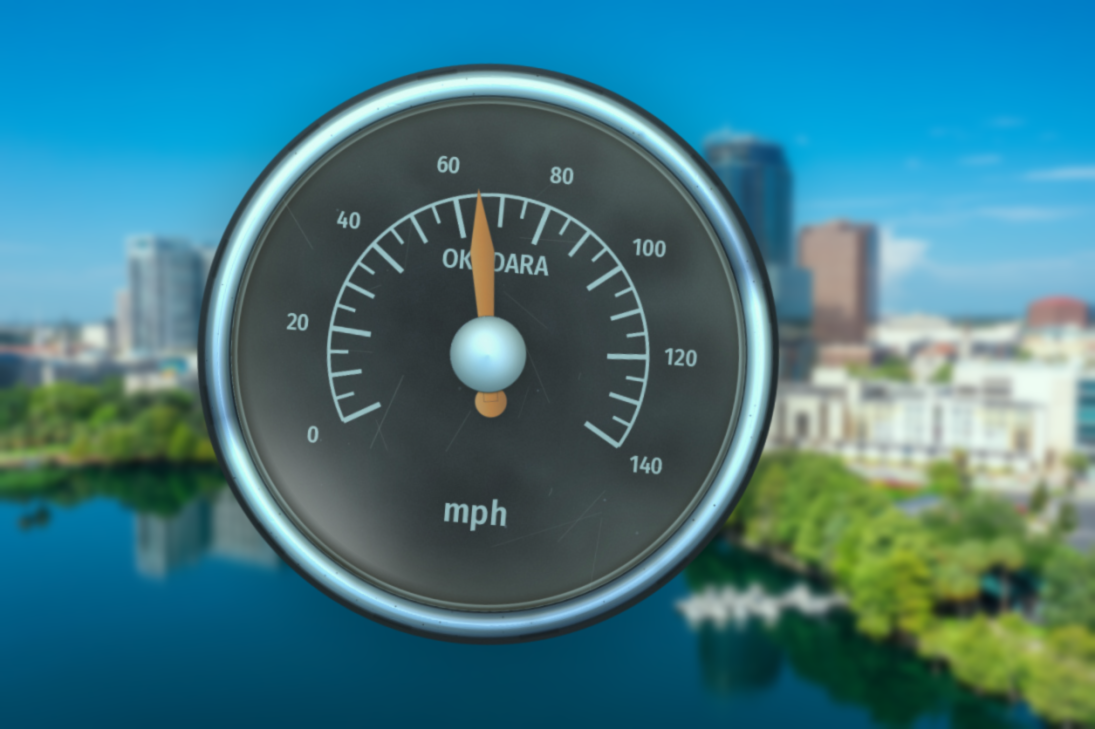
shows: 65 mph
